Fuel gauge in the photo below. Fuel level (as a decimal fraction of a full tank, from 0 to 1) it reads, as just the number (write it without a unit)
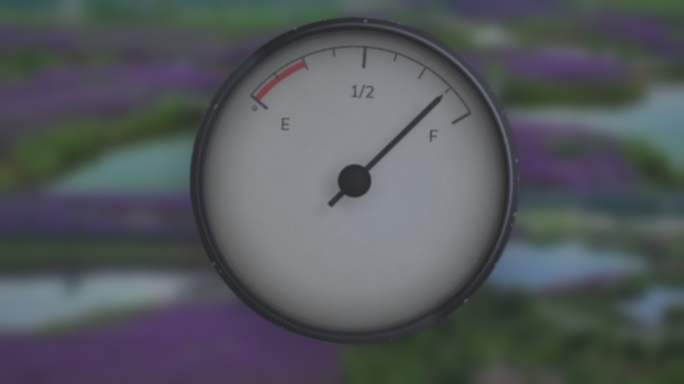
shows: 0.875
